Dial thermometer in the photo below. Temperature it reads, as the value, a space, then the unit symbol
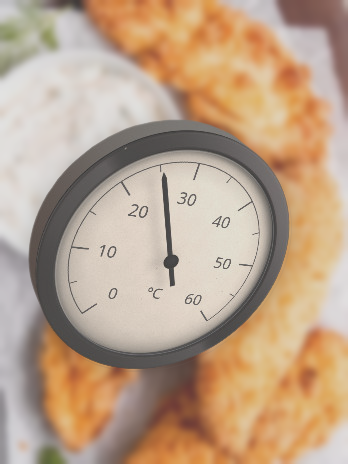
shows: 25 °C
